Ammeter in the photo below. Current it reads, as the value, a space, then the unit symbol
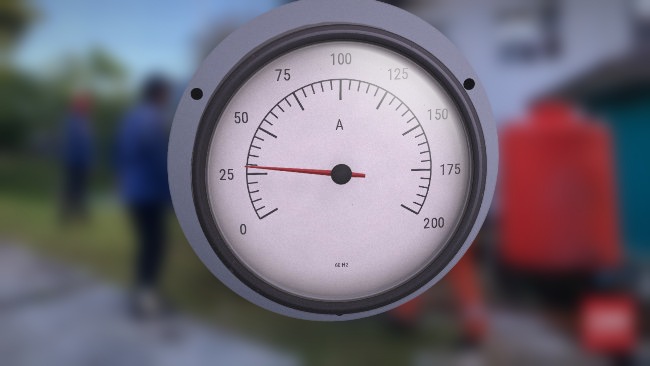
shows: 30 A
